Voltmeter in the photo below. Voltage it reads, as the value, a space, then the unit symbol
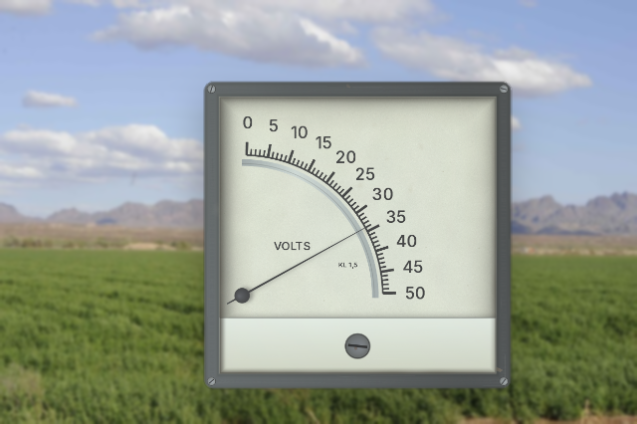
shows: 34 V
